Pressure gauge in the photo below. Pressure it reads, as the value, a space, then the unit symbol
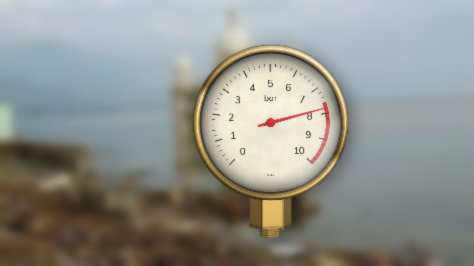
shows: 7.8 bar
